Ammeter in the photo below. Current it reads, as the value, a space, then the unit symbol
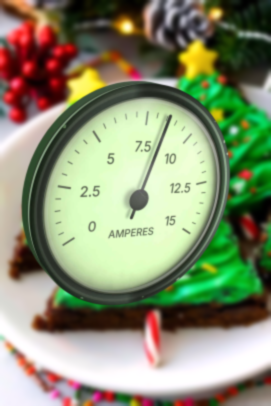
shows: 8.5 A
